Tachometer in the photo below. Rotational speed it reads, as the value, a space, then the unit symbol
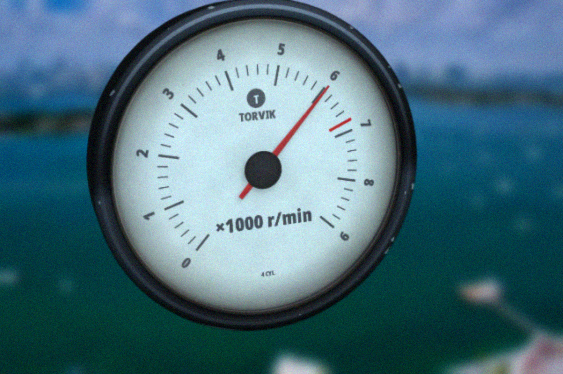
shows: 6000 rpm
